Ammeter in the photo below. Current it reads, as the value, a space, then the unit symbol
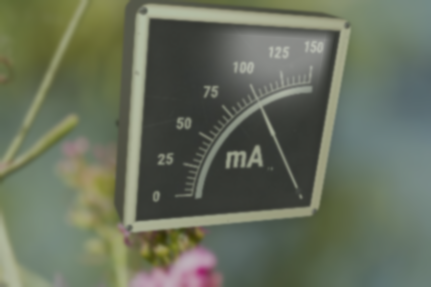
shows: 100 mA
